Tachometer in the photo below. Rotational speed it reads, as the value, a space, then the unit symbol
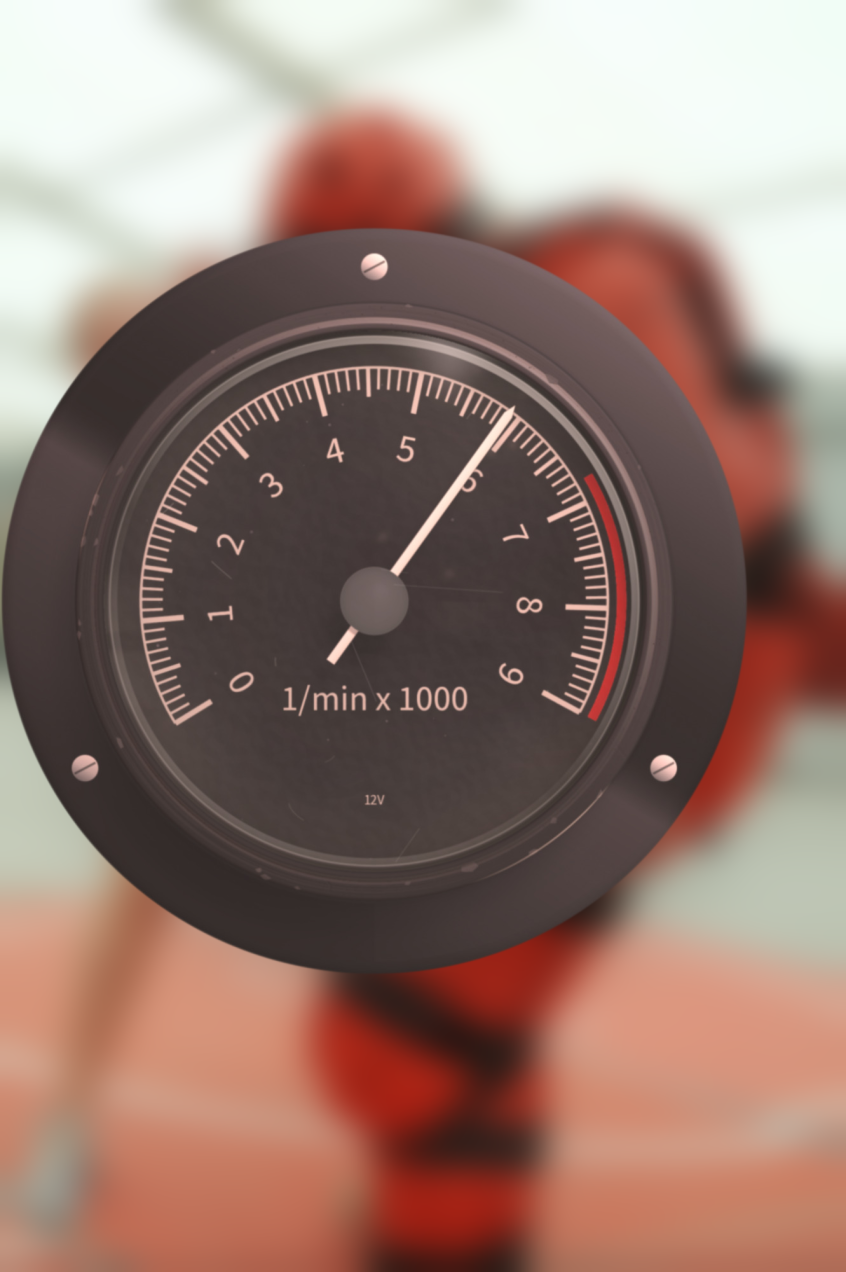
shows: 5900 rpm
